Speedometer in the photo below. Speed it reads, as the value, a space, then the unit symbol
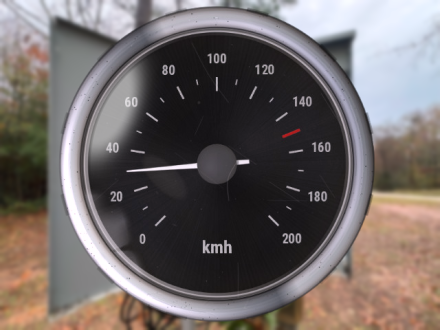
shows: 30 km/h
